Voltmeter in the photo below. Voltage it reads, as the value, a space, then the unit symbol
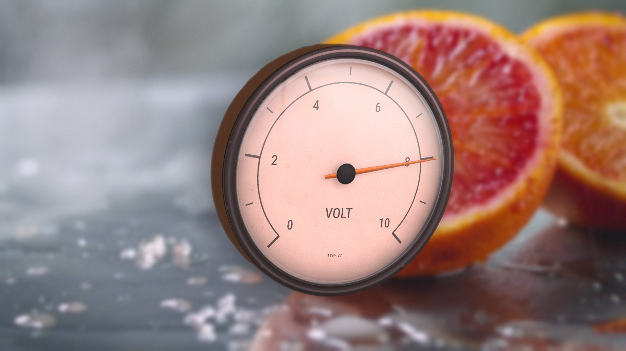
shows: 8 V
